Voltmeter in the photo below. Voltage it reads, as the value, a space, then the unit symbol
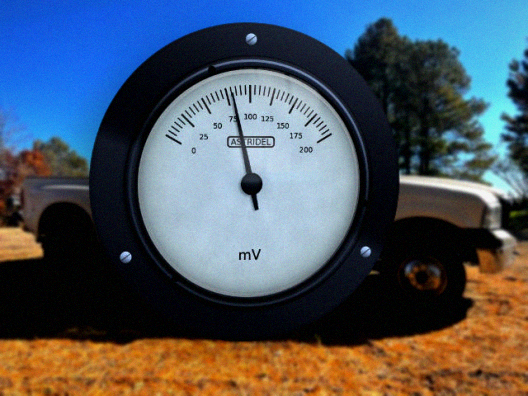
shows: 80 mV
